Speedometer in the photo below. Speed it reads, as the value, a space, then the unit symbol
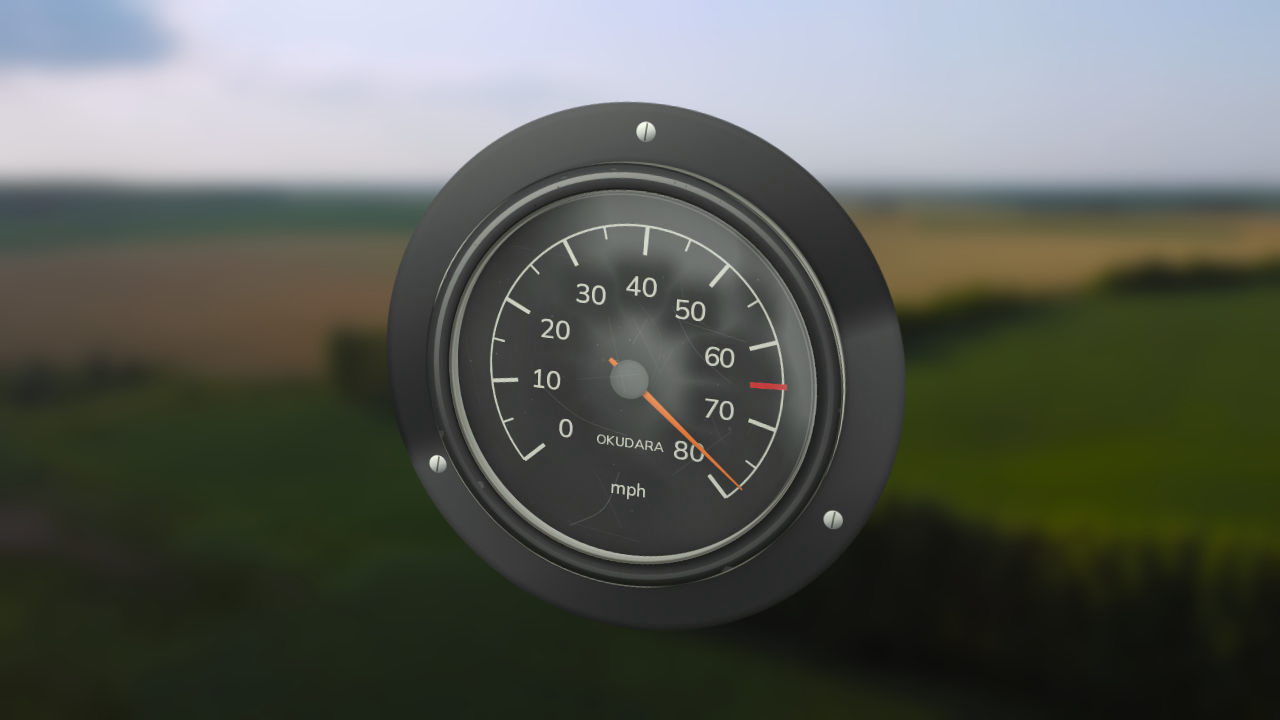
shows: 77.5 mph
